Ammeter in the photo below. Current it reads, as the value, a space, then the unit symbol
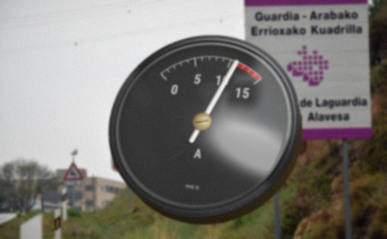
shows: 11 A
